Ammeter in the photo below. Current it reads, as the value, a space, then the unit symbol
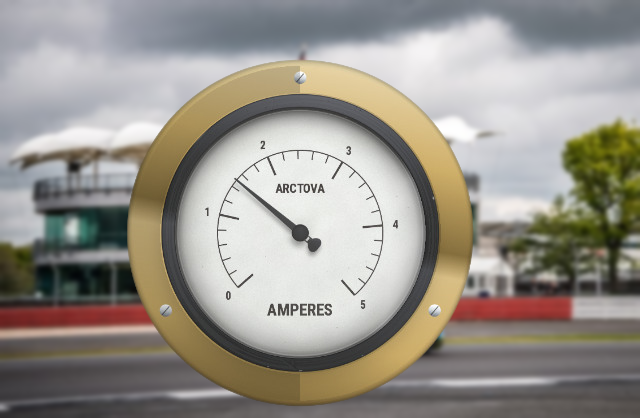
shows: 1.5 A
